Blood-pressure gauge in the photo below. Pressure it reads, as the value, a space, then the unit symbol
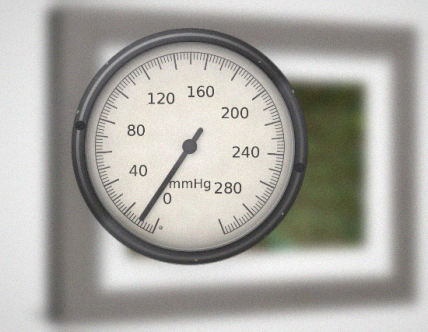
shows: 10 mmHg
